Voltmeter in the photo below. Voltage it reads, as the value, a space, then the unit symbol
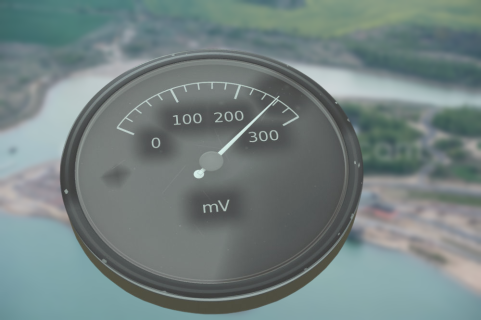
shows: 260 mV
